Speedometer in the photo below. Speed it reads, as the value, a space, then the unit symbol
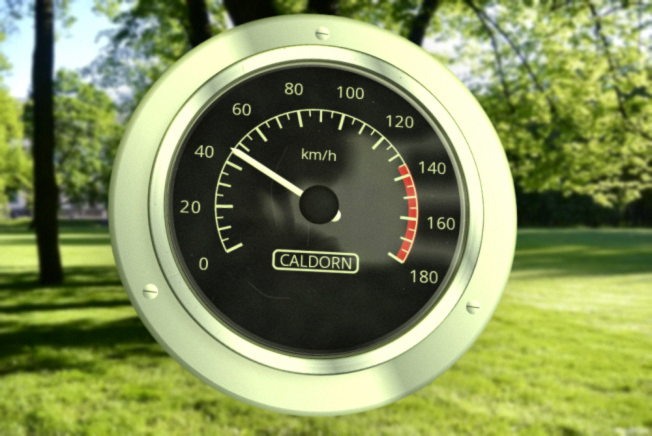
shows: 45 km/h
